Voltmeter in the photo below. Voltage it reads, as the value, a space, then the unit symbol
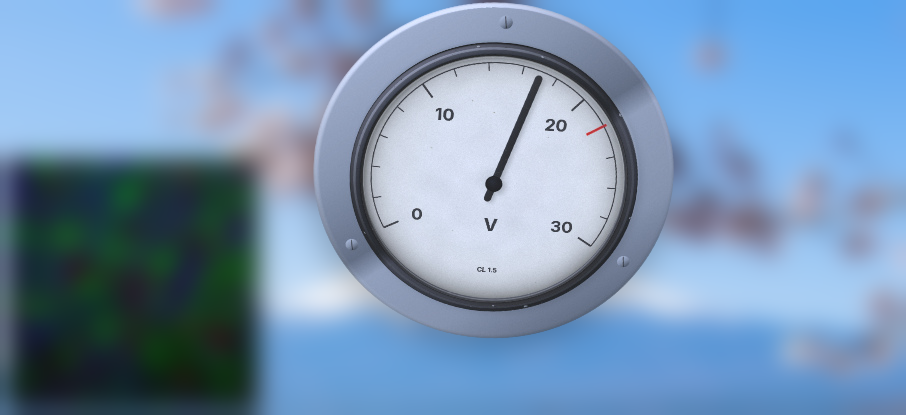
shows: 17 V
